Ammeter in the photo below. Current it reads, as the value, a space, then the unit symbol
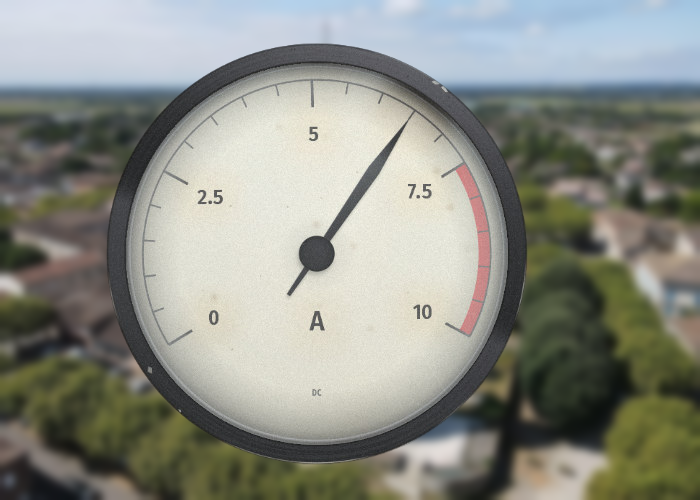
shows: 6.5 A
